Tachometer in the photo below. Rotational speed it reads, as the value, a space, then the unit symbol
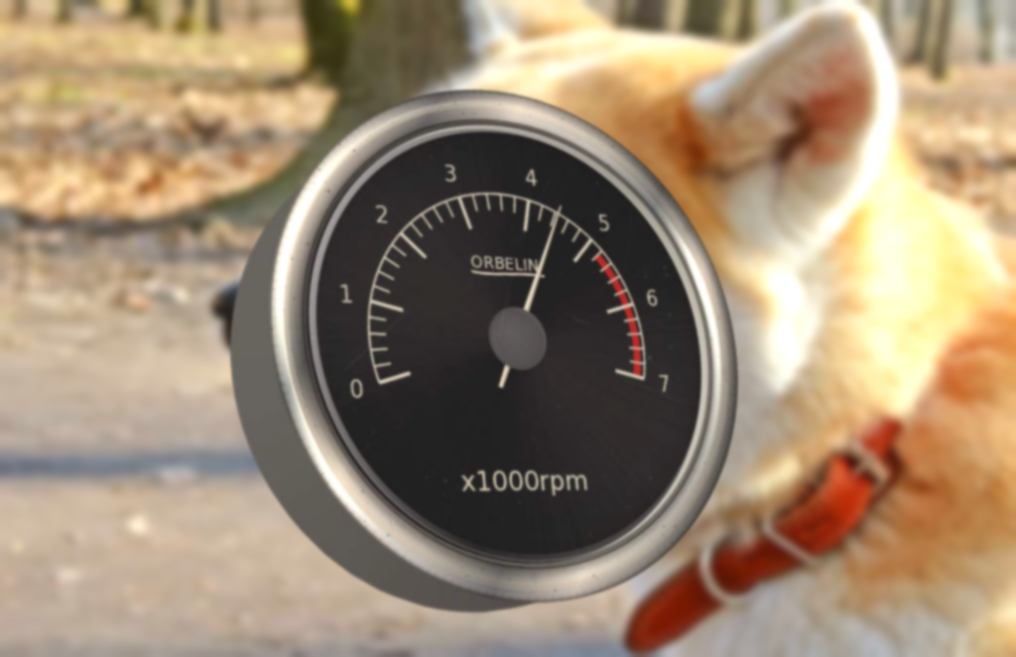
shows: 4400 rpm
